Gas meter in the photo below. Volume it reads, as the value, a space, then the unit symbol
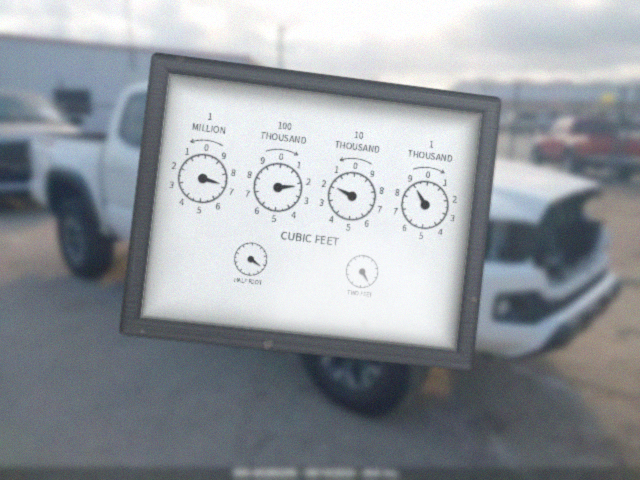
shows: 721900 ft³
